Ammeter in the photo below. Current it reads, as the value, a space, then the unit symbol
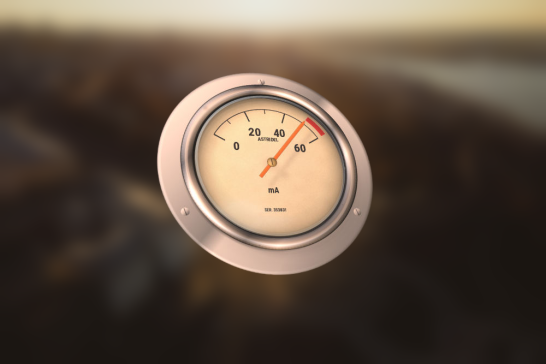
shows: 50 mA
